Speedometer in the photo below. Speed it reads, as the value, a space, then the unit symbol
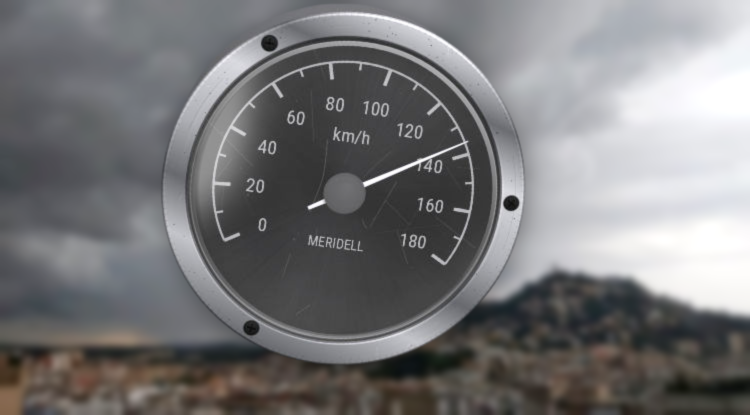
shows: 135 km/h
